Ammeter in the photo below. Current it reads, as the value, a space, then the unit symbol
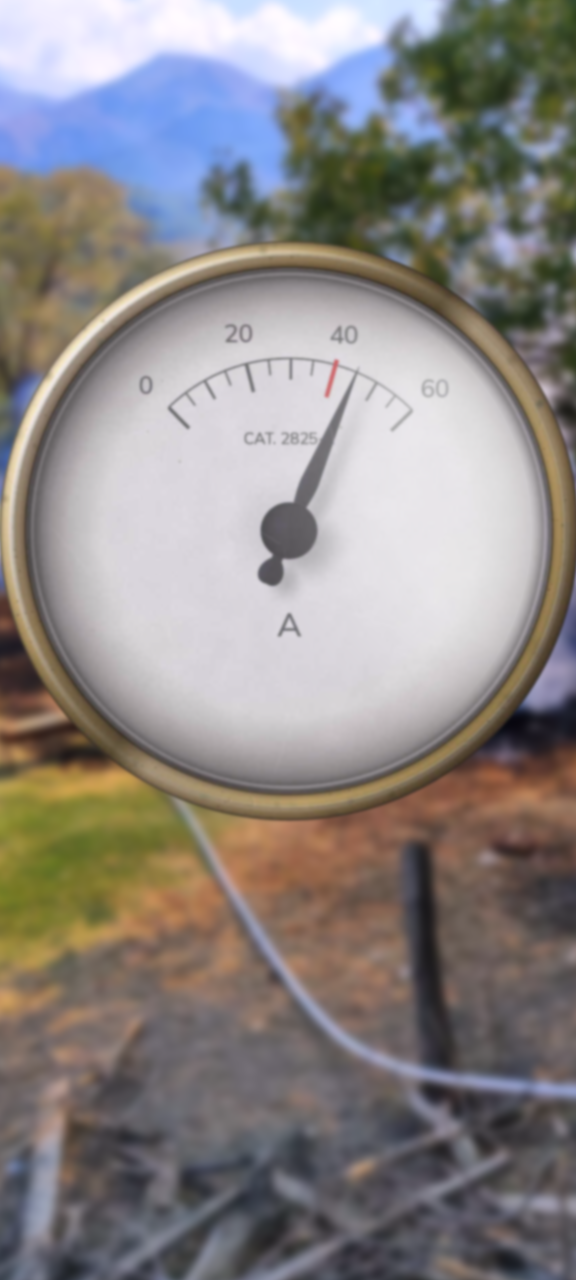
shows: 45 A
